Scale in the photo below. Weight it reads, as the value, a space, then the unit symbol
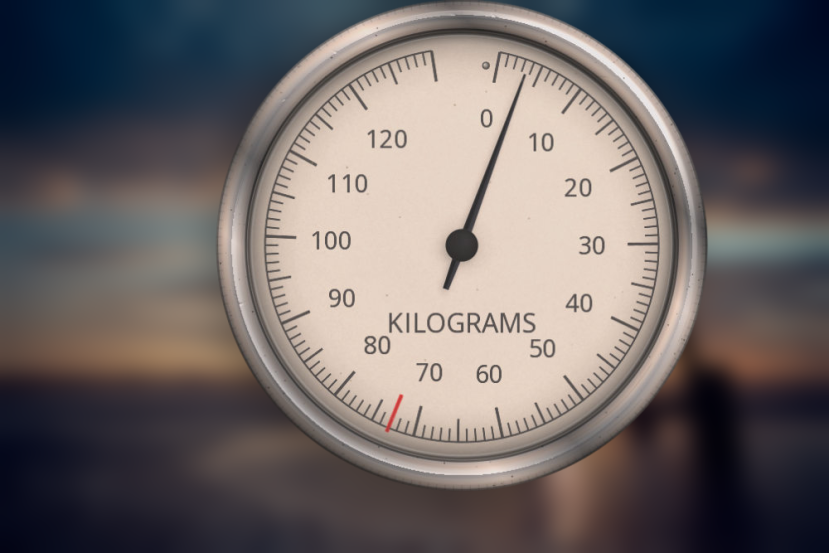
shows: 3.5 kg
